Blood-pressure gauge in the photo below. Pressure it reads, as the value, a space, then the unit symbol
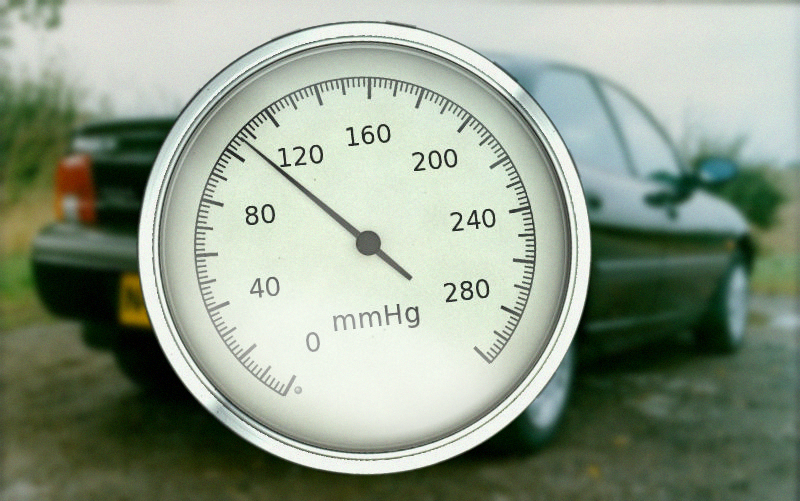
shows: 106 mmHg
